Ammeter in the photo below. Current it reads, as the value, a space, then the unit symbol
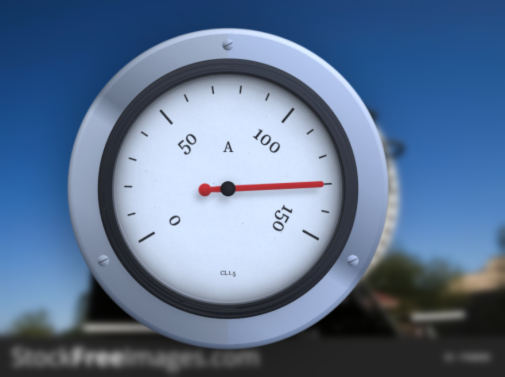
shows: 130 A
